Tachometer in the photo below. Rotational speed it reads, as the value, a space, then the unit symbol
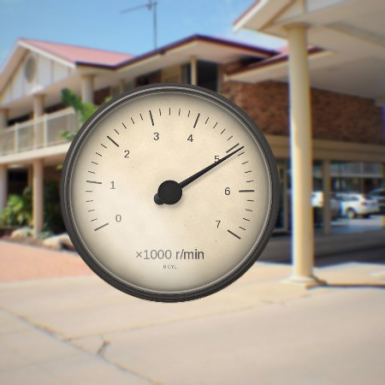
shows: 5100 rpm
